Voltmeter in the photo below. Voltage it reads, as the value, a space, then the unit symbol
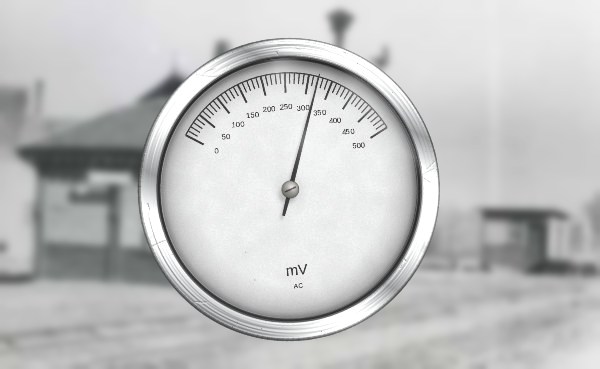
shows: 320 mV
